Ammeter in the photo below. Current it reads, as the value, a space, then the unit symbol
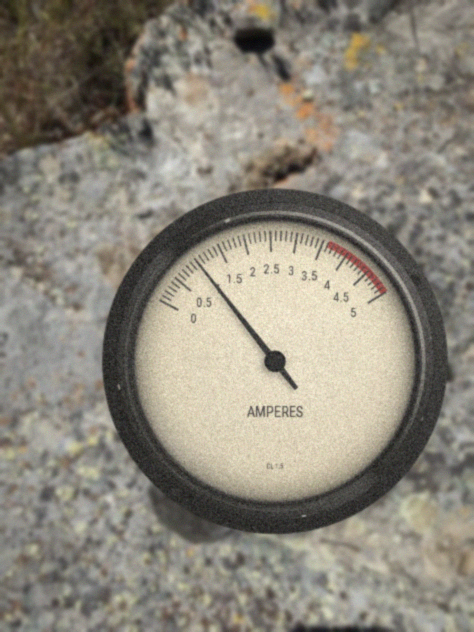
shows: 1 A
